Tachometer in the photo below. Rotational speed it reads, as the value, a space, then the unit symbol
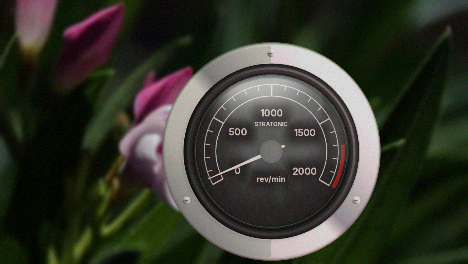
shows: 50 rpm
